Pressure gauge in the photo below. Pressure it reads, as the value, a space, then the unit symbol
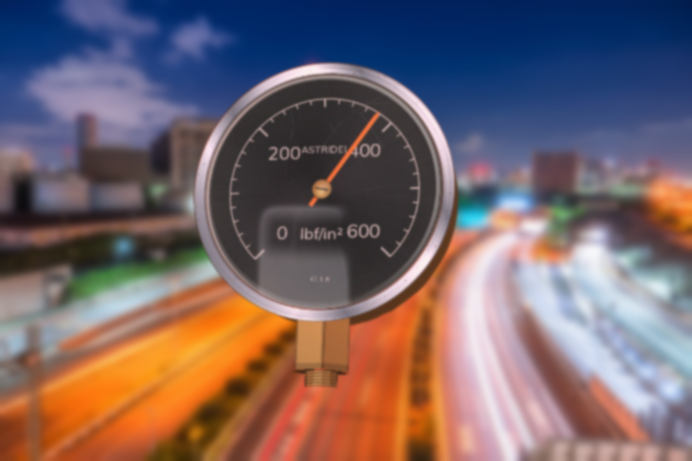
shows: 380 psi
